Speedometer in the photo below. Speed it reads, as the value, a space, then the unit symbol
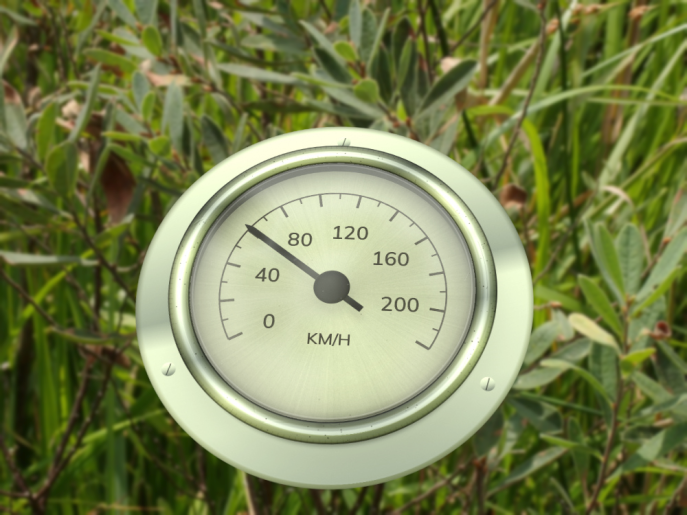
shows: 60 km/h
